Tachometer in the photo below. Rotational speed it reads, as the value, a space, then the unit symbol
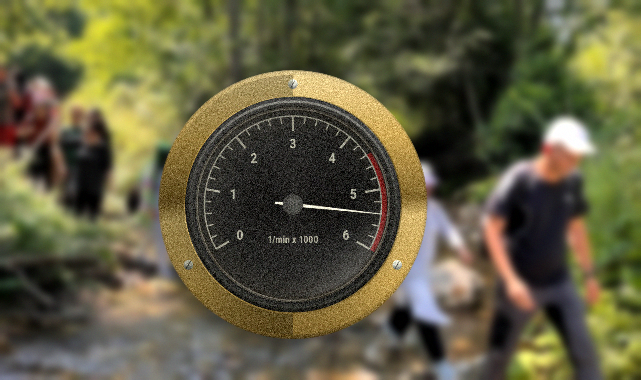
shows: 5400 rpm
